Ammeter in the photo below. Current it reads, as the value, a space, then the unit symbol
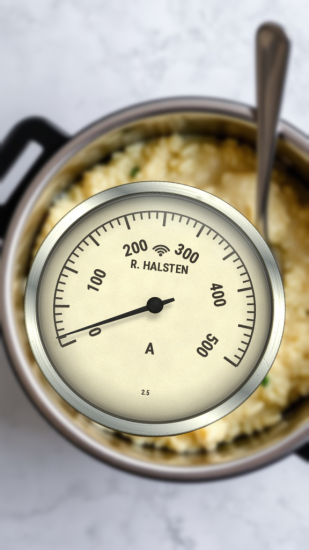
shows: 10 A
